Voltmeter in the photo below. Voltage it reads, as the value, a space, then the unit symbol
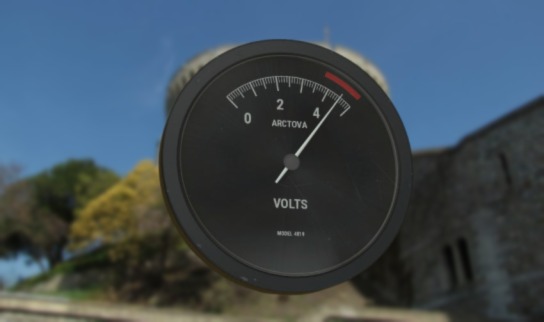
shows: 4.5 V
